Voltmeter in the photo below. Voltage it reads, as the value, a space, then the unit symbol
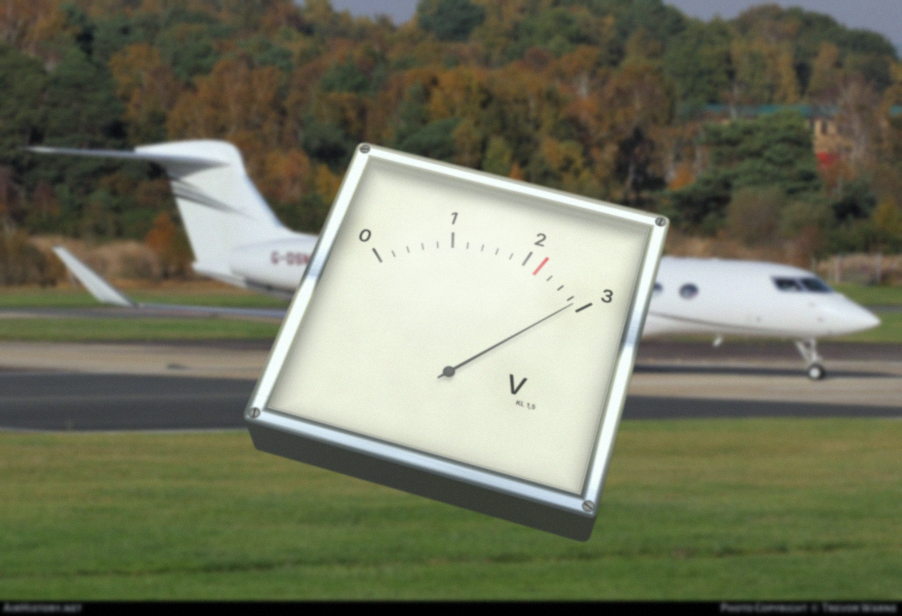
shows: 2.9 V
